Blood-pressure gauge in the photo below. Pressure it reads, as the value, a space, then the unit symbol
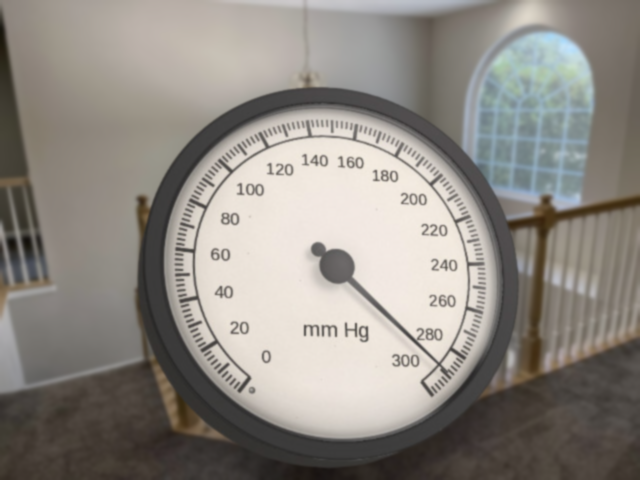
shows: 290 mmHg
